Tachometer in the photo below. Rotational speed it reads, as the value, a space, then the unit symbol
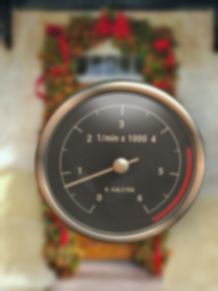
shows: 750 rpm
